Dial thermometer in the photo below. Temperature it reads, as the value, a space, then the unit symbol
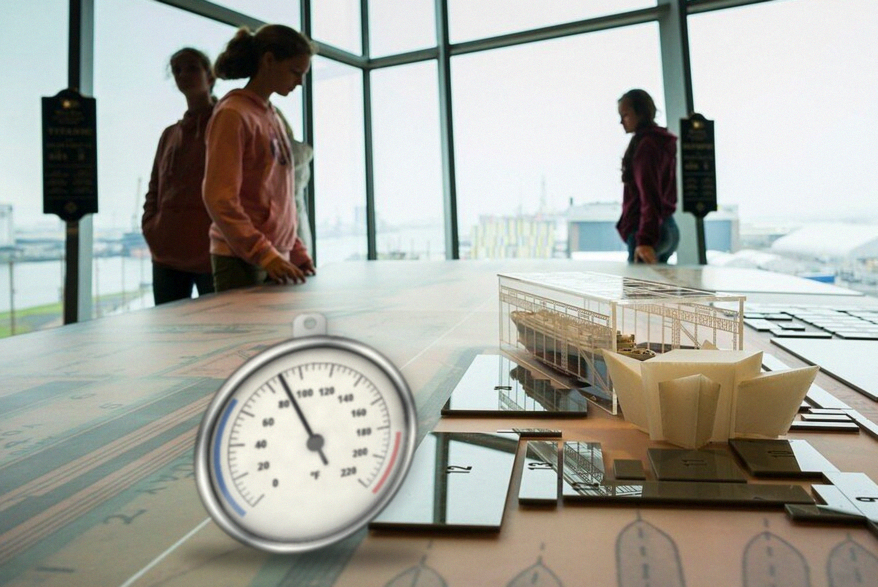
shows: 88 °F
